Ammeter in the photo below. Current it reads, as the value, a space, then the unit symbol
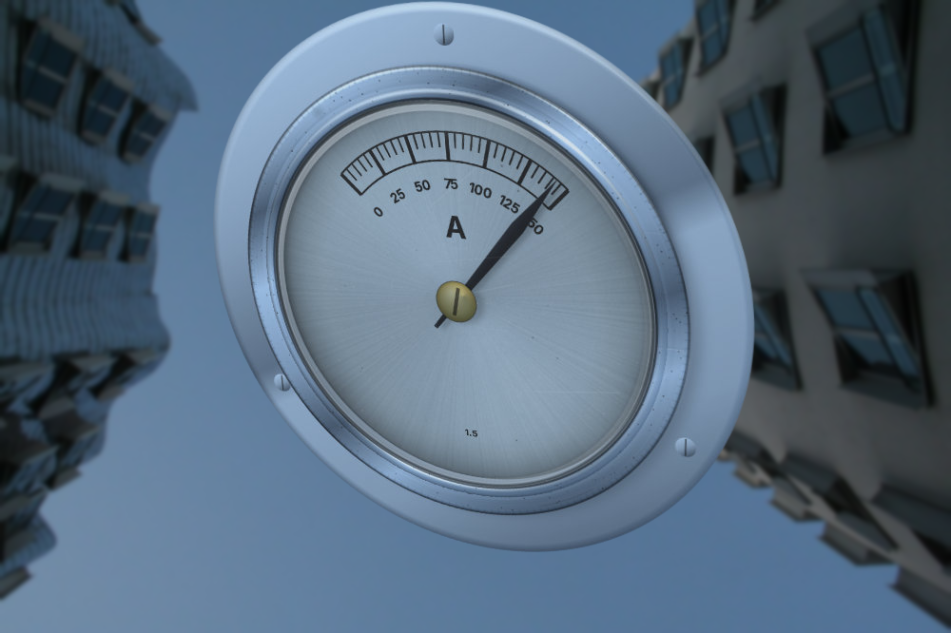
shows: 142.5 A
